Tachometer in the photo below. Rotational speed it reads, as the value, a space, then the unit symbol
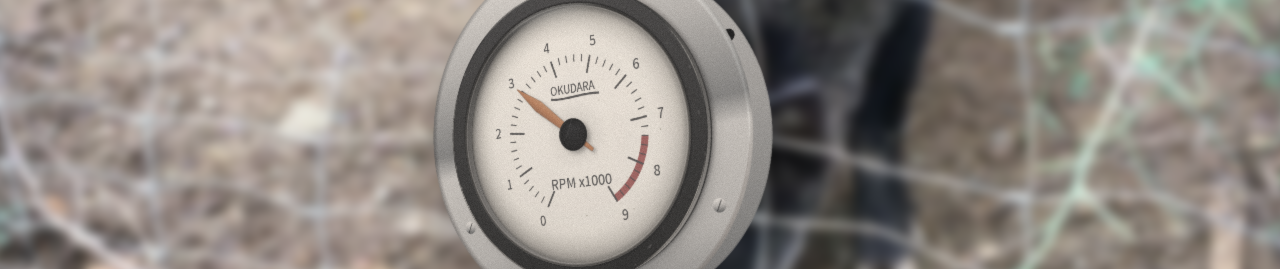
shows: 3000 rpm
